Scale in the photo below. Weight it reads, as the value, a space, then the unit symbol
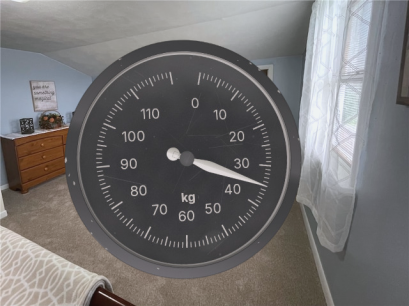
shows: 35 kg
